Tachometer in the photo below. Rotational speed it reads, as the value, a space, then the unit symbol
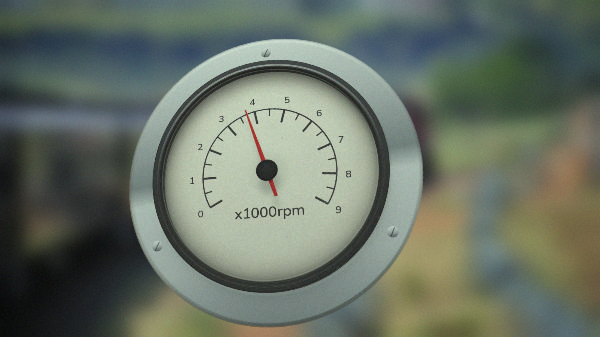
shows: 3750 rpm
